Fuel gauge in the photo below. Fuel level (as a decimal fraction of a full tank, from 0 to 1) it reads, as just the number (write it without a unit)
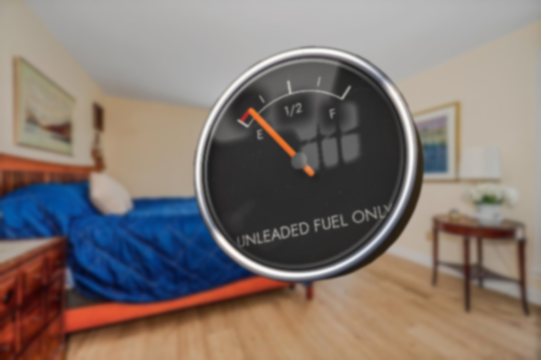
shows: 0.125
